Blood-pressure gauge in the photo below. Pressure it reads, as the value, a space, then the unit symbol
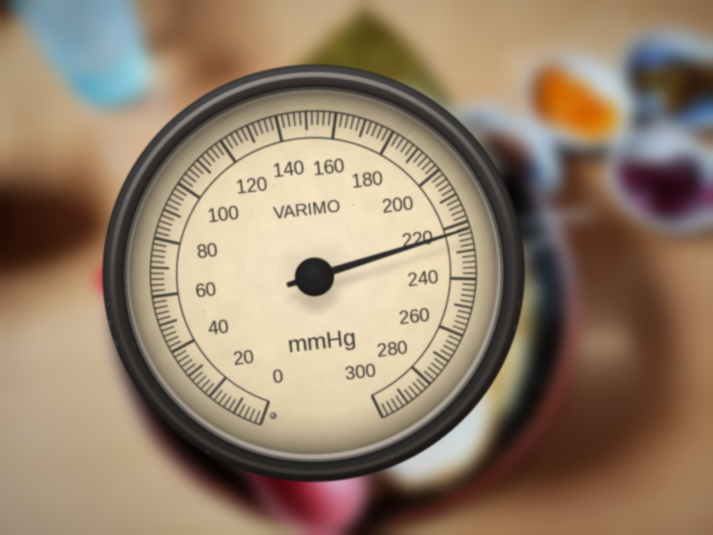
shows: 222 mmHg
